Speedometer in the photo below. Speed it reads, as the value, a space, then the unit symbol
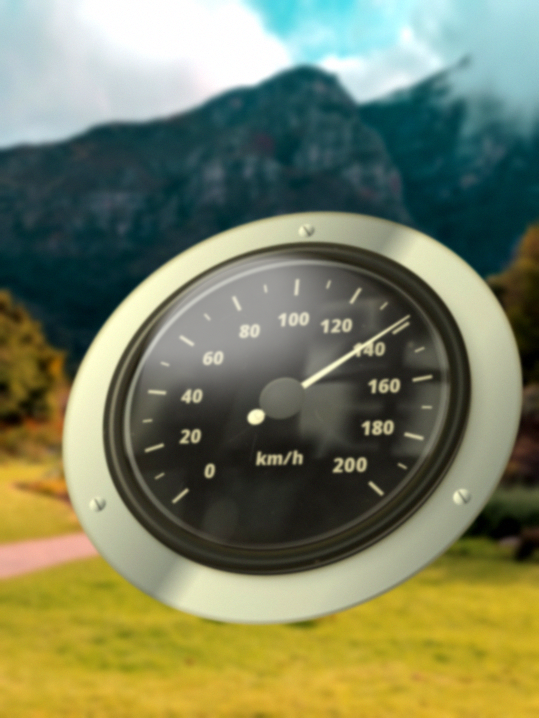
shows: 140 km/h
